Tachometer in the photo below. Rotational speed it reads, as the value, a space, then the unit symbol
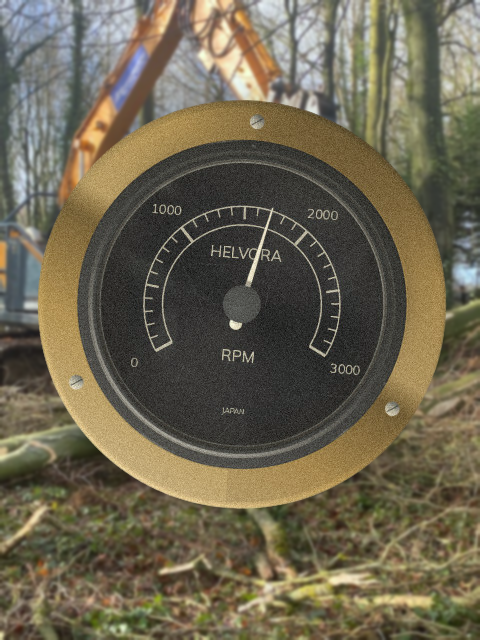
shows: 1700 rpm
